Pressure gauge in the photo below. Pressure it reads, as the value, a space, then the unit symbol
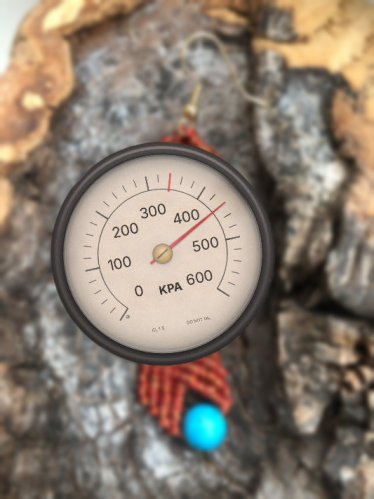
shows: 440 kPa
